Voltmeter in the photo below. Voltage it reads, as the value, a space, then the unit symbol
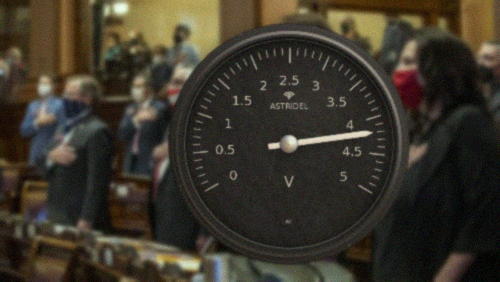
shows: 4.2 V
